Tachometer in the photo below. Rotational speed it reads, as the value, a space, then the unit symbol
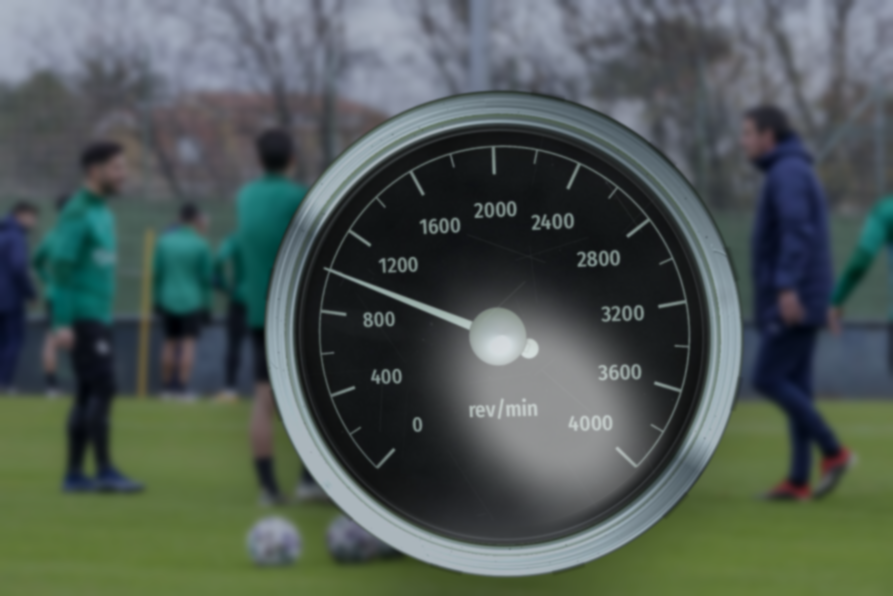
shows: 1000 rpm
